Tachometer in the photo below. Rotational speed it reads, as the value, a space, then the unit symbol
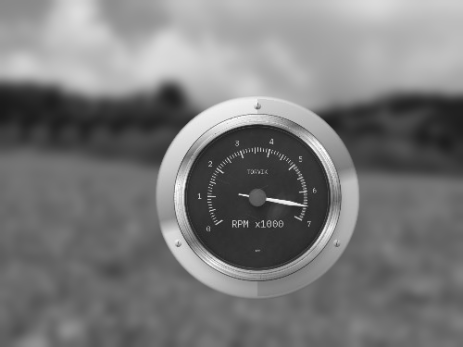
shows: 6500 rpm
